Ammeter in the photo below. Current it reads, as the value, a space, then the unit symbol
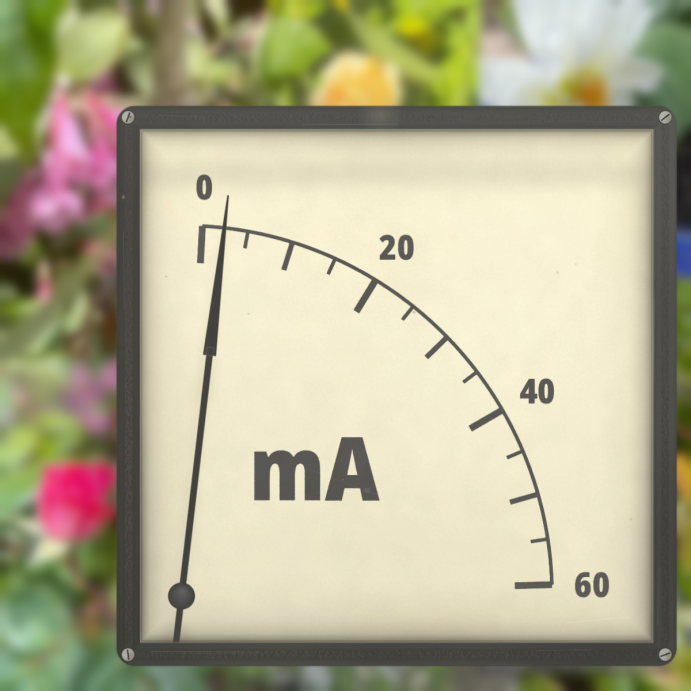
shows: 2.5 mA
